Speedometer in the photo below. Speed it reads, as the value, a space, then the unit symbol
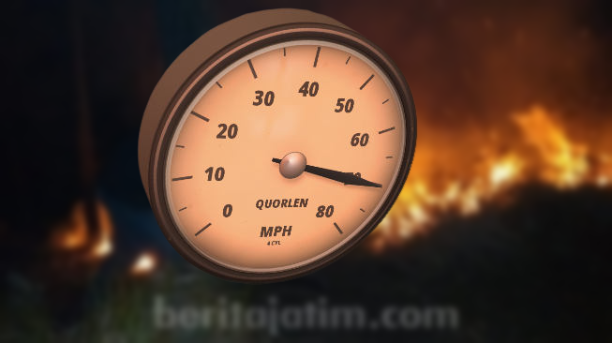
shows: 70 mph
